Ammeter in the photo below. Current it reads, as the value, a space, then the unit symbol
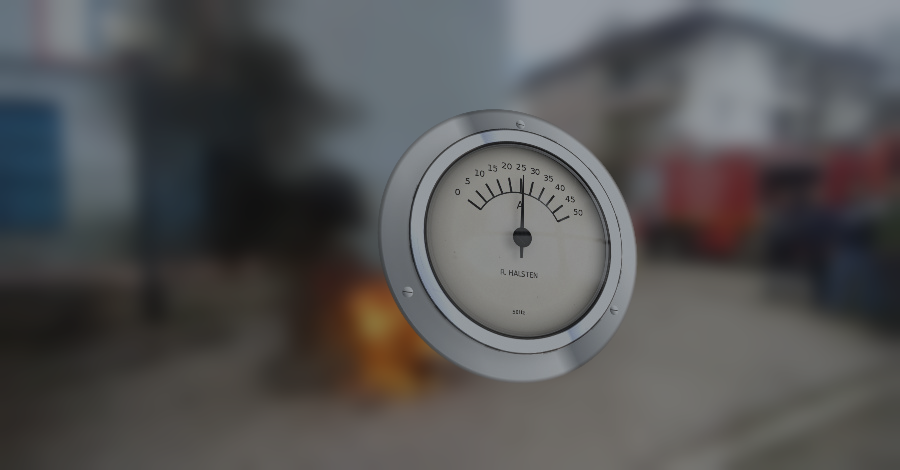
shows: 25 A
